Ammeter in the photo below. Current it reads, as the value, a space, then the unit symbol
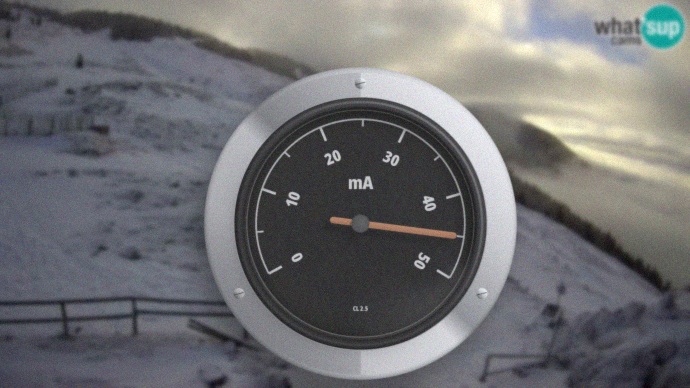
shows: 45 mA
